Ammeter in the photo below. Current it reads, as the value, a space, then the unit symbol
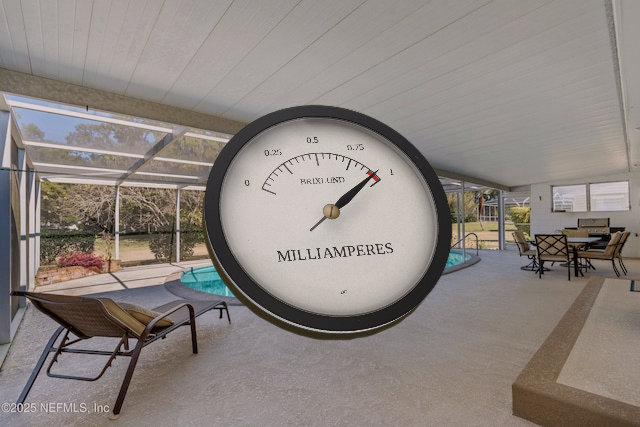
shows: 0.95 mA
